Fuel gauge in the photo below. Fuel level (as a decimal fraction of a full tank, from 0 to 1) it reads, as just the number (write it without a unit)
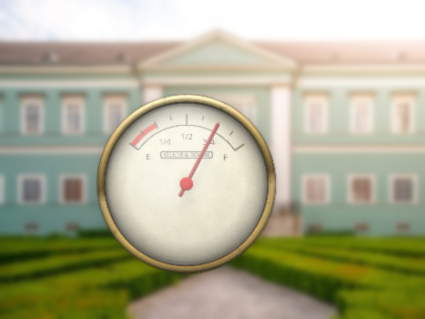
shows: 0.75
